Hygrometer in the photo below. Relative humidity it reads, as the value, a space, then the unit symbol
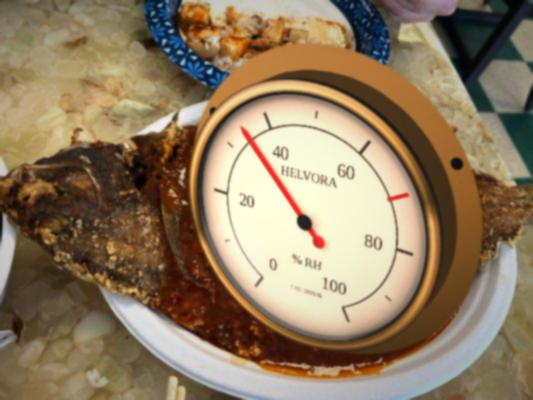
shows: 35 %
